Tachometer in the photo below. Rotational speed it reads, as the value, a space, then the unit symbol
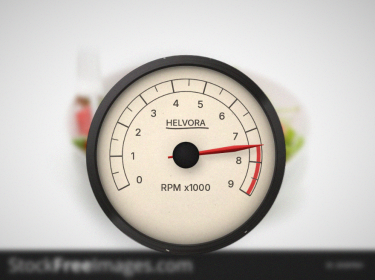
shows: 7500 rpm
